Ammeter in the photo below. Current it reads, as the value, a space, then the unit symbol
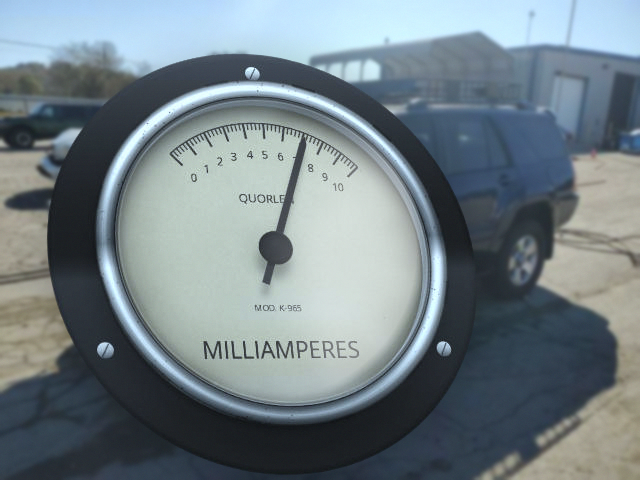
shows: 7 mA
